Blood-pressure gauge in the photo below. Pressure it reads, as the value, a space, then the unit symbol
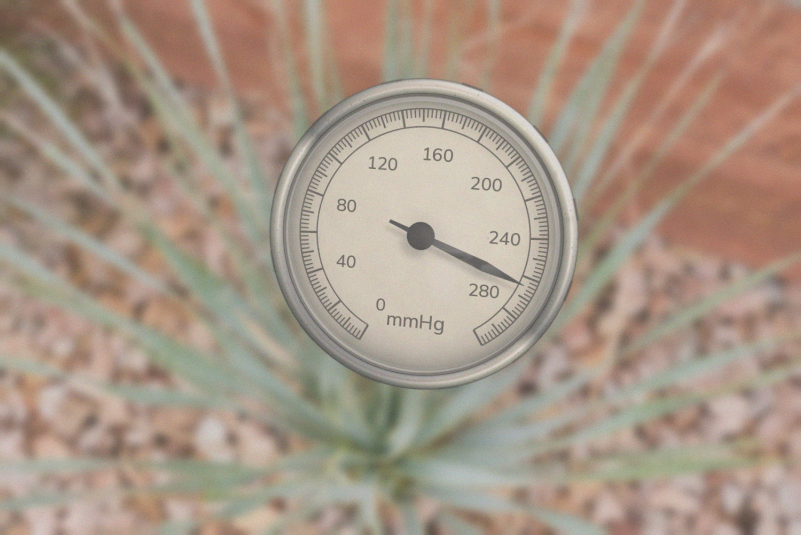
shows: 264 mmHg
